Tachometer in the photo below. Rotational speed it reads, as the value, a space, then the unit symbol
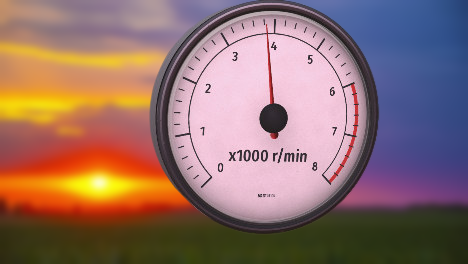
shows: 3800 rpm
